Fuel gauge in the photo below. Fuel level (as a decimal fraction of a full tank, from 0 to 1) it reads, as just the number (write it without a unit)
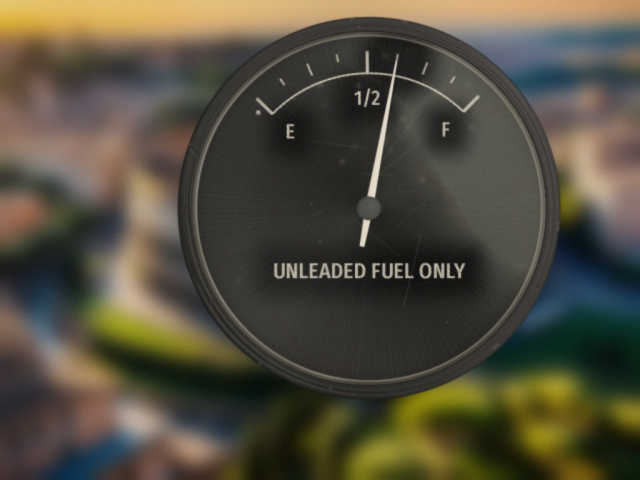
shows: 0.625
